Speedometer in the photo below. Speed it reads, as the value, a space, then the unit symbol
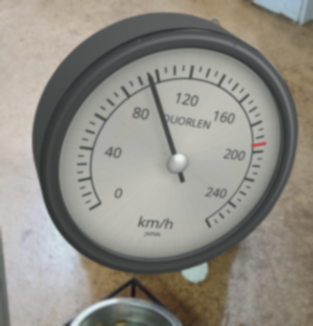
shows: 95 km/h
